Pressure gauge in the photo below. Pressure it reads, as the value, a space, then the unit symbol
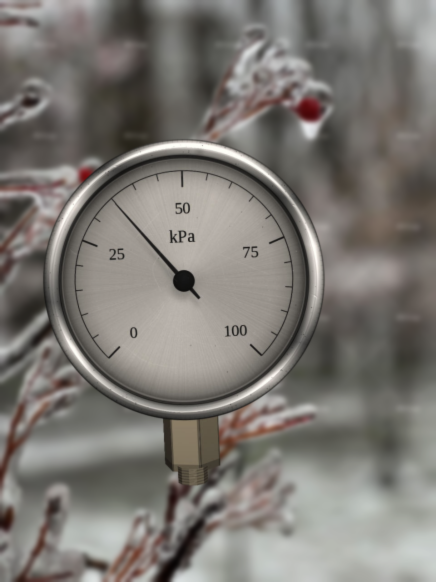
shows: 35 kPa
